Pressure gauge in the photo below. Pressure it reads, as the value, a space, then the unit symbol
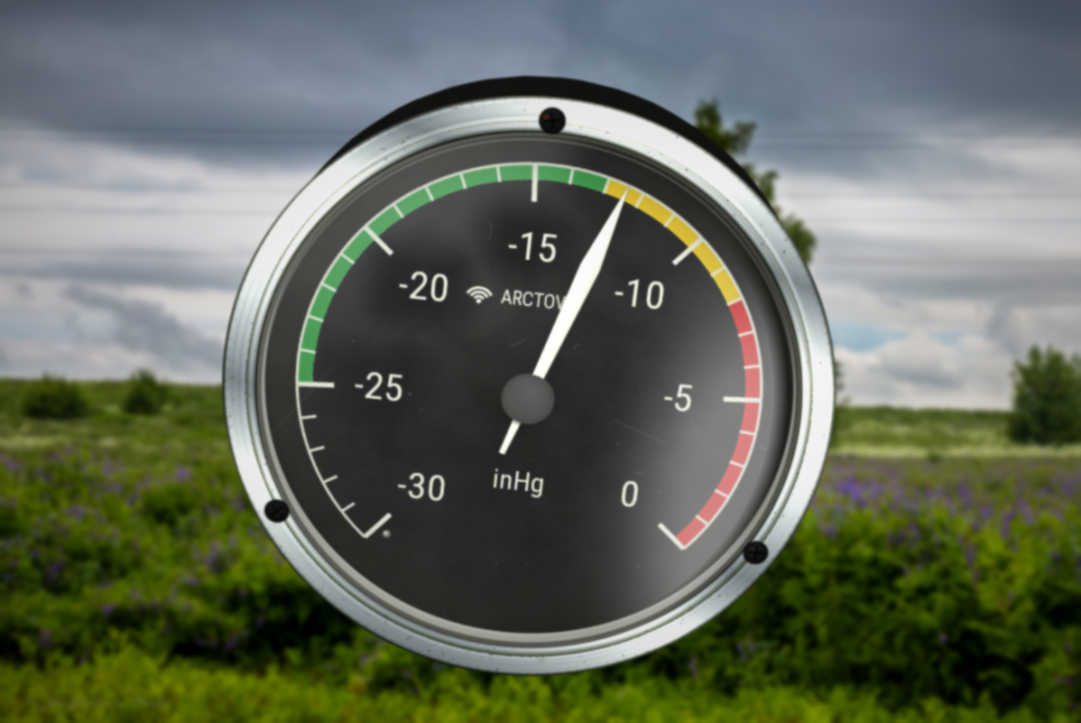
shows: -12.5 inHg
